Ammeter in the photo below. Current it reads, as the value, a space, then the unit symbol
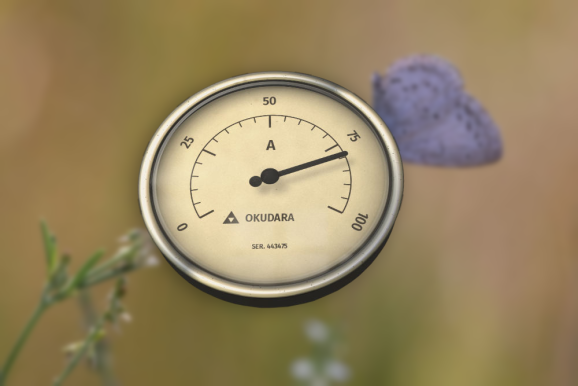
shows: 80 A
